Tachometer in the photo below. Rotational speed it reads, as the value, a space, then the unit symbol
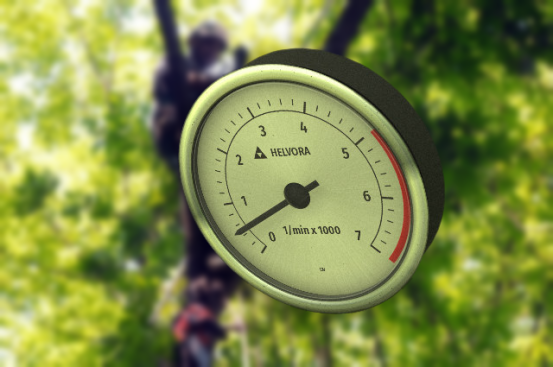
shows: 500 rpm
